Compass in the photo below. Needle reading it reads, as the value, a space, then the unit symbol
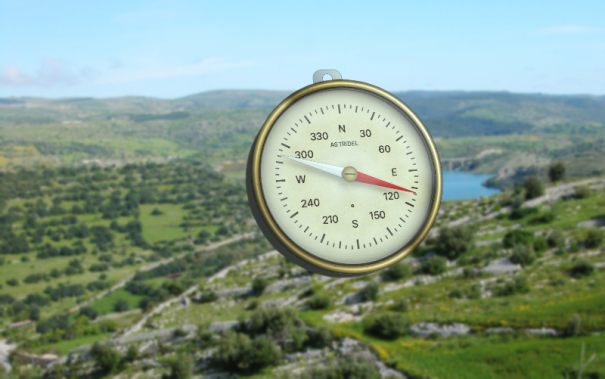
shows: 110 °
